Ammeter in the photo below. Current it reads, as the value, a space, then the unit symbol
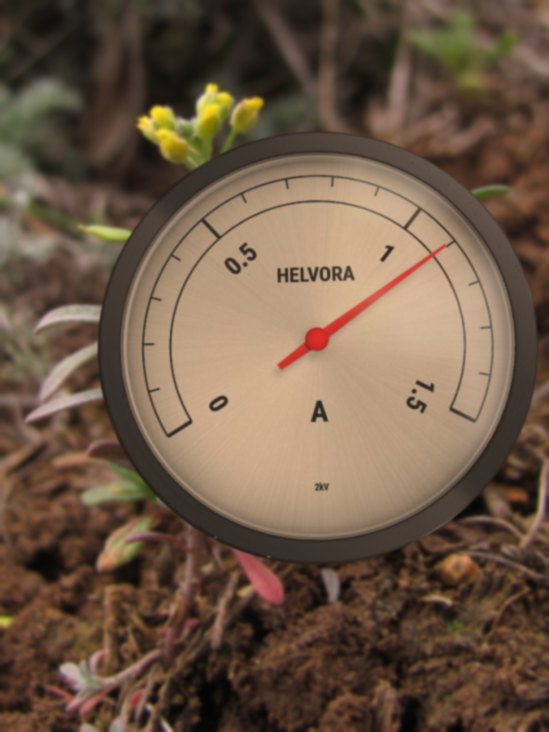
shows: 1.1 A
